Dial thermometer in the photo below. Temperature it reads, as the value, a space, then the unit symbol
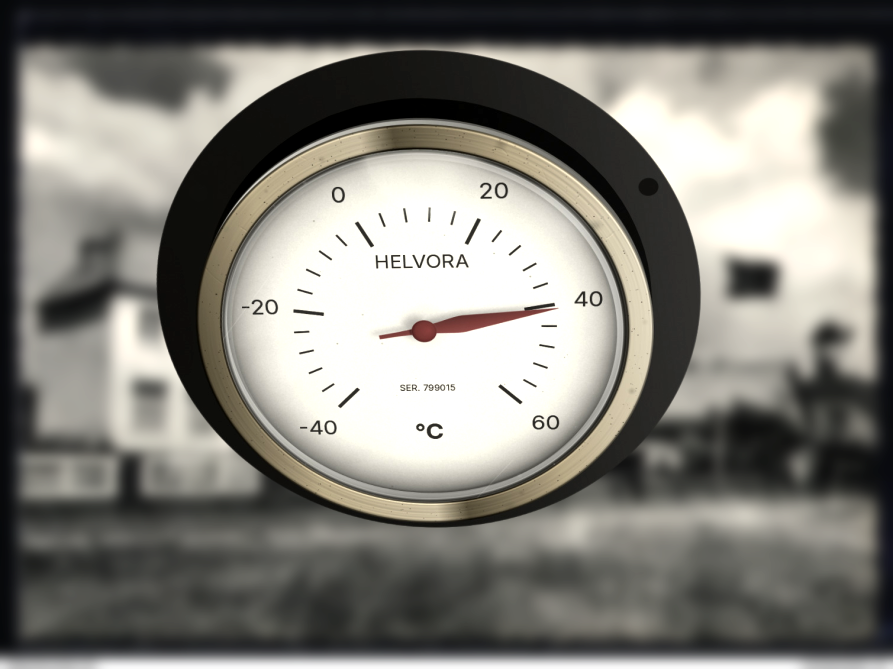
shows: 40 °C
